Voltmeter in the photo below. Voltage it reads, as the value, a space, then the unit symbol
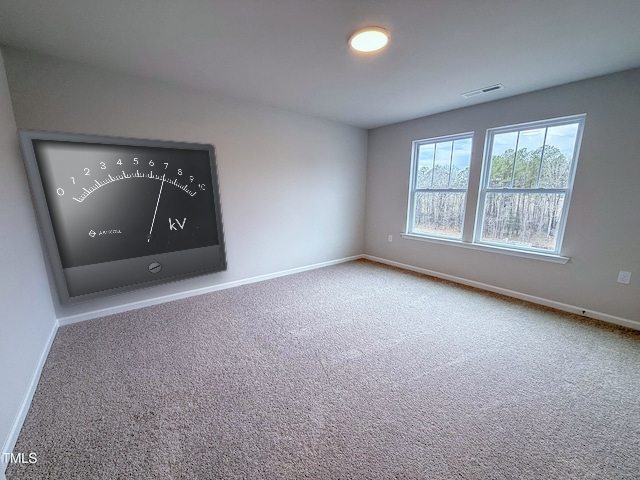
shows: 7 kV
